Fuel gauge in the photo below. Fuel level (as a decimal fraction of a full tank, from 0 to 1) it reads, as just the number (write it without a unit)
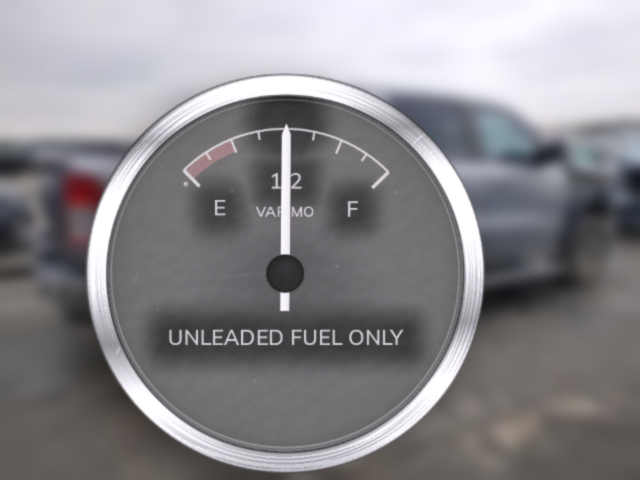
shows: 0.5
